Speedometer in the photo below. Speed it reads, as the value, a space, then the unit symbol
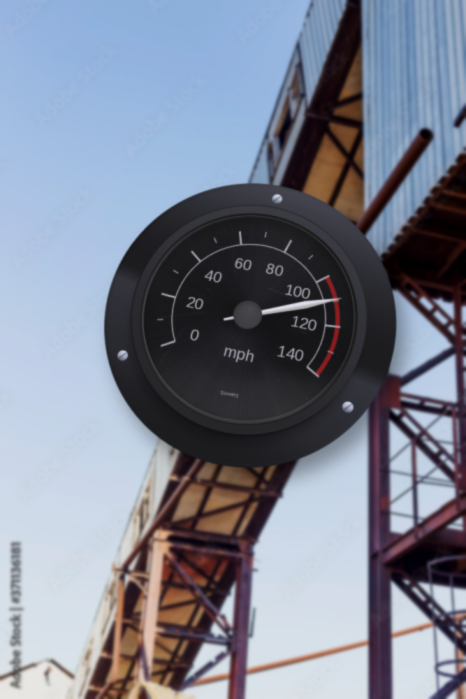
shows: 110 mph
